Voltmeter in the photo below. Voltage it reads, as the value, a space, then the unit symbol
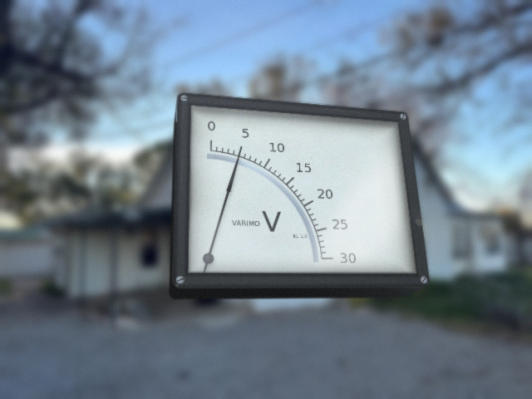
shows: 5 V
